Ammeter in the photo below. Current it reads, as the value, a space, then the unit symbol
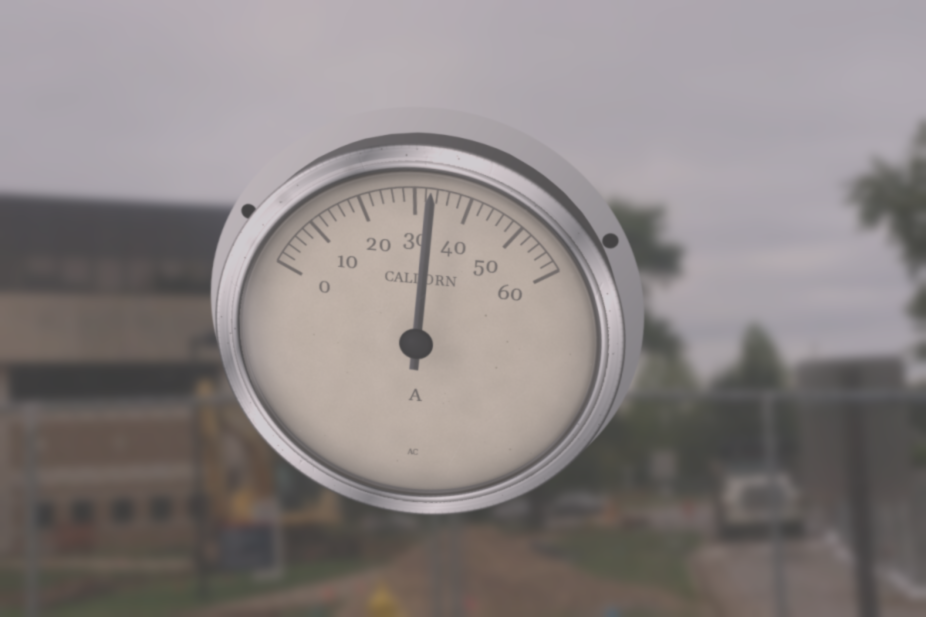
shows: 33 A
